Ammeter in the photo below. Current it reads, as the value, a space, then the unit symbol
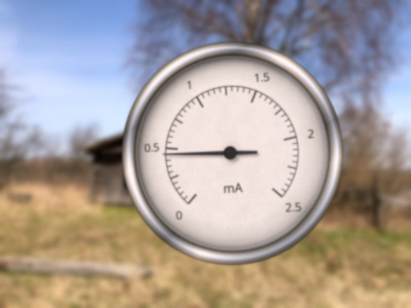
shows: 0.45 mA
